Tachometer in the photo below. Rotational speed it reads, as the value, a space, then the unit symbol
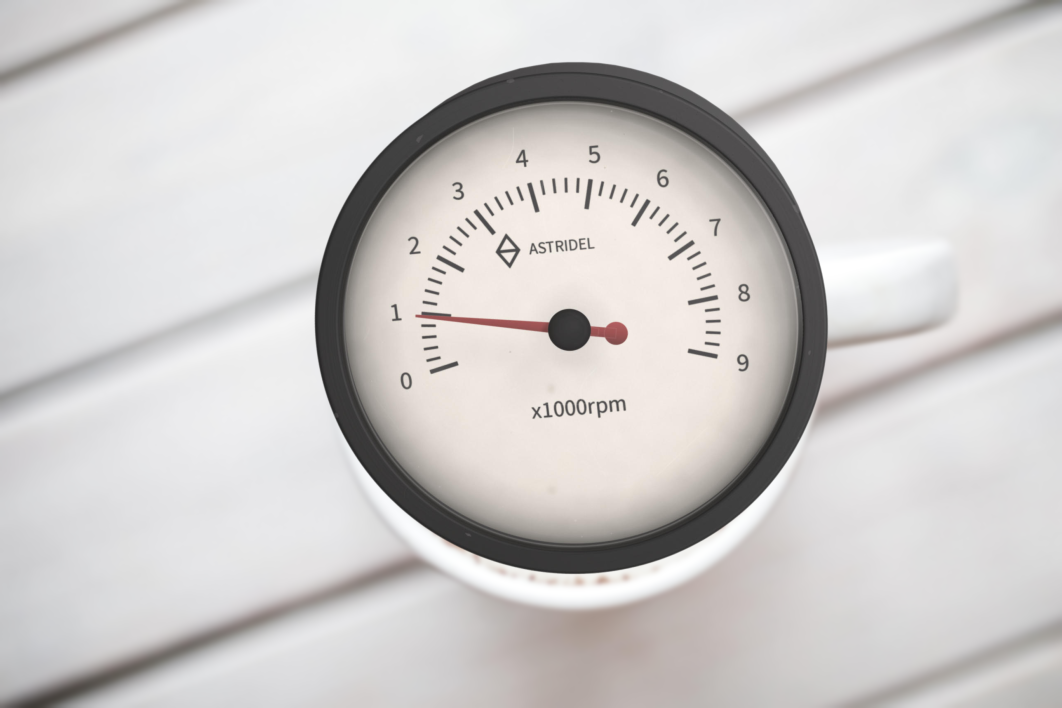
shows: 1000 rpm
